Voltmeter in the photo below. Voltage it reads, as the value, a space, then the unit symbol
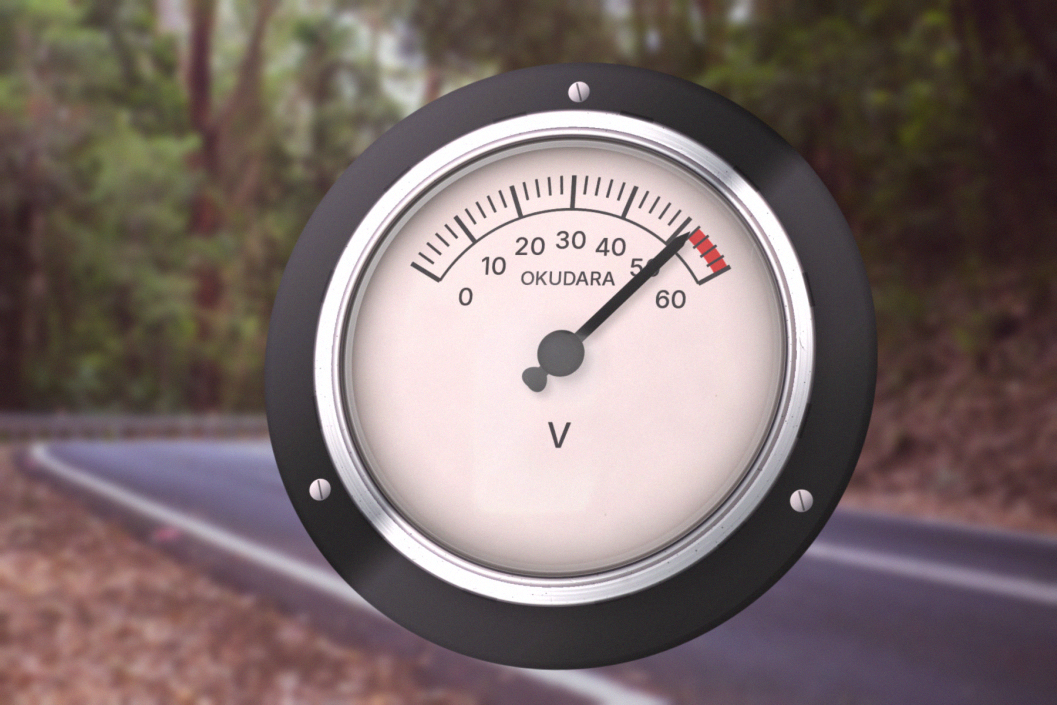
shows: 52 V
